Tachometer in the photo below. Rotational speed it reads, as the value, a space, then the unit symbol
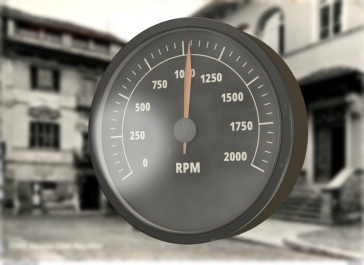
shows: 1050 rpm
